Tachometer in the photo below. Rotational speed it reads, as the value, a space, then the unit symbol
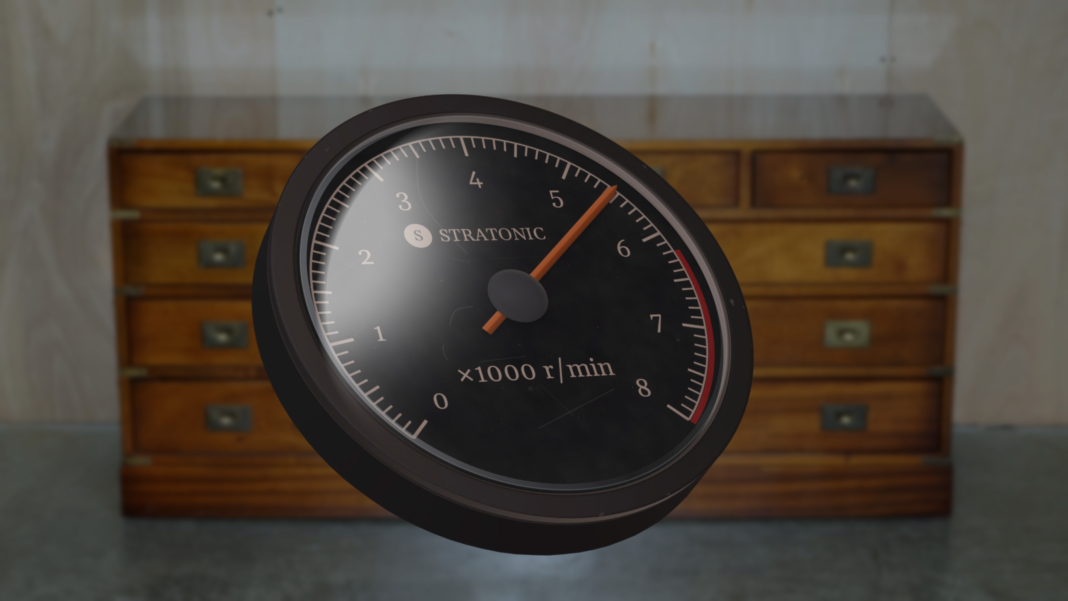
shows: 5450 rpm
